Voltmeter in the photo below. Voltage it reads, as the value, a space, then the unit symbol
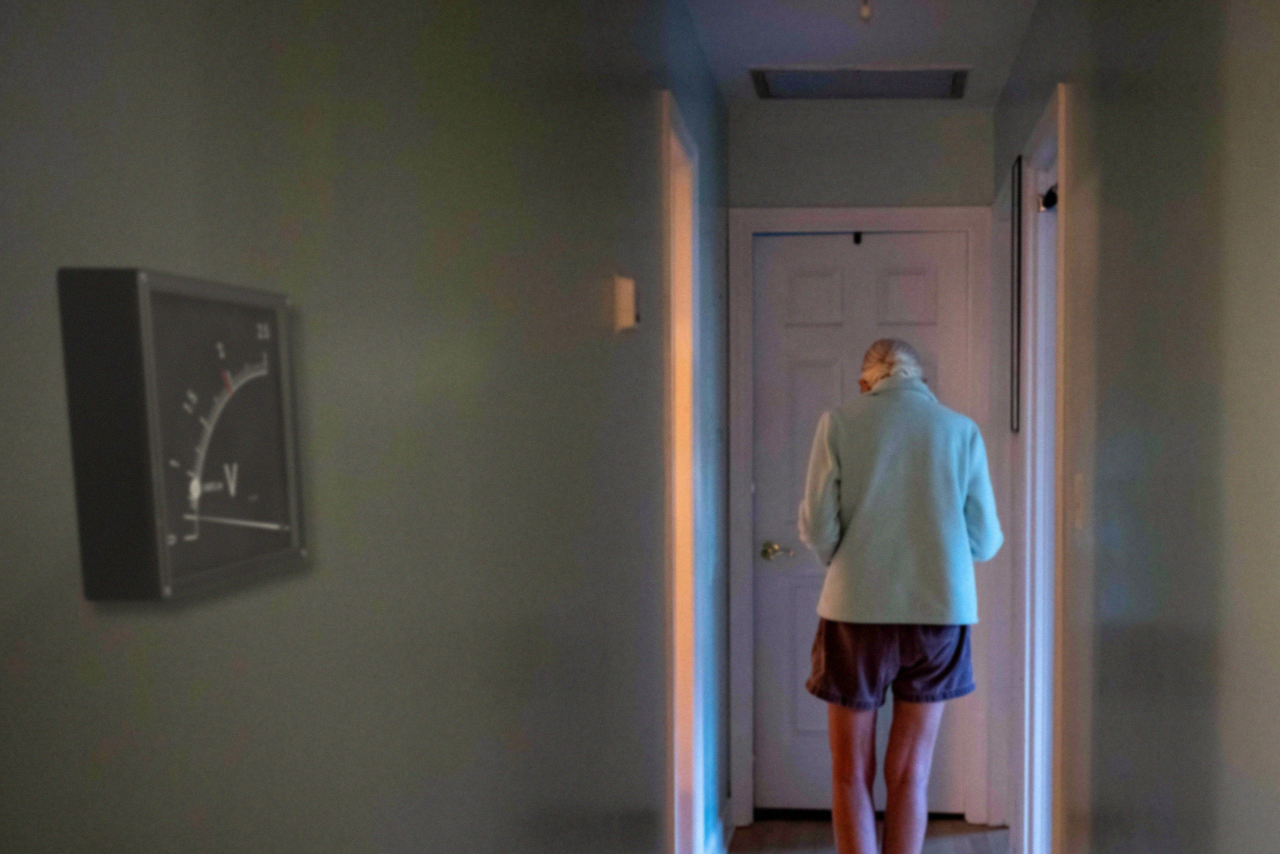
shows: 0.5 V
